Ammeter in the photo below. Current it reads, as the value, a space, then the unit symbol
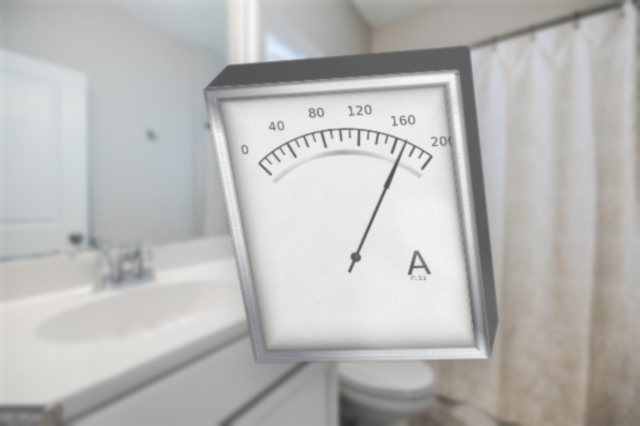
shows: 170 A
